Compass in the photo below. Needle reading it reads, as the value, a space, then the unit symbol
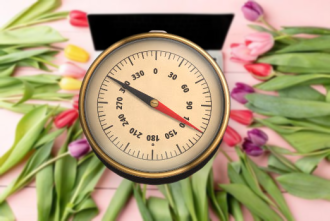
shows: 120 °
